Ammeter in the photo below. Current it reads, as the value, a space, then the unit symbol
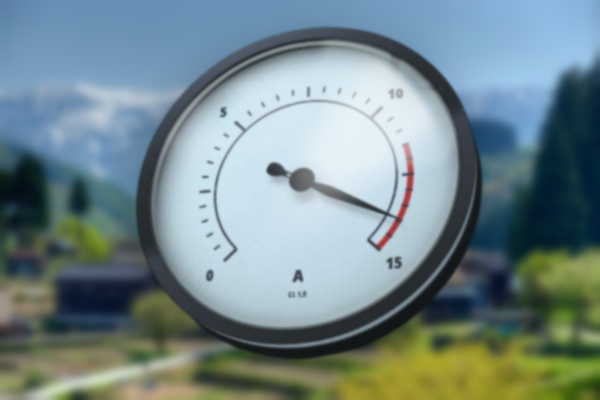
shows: 14 A
